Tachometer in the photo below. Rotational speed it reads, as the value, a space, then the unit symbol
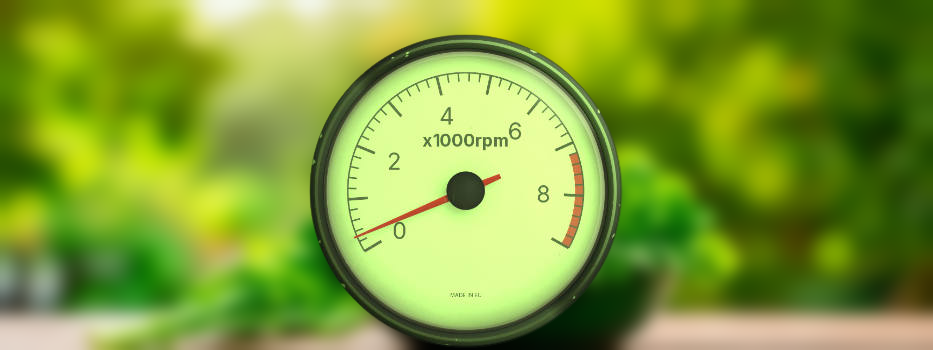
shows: 300 rpm
